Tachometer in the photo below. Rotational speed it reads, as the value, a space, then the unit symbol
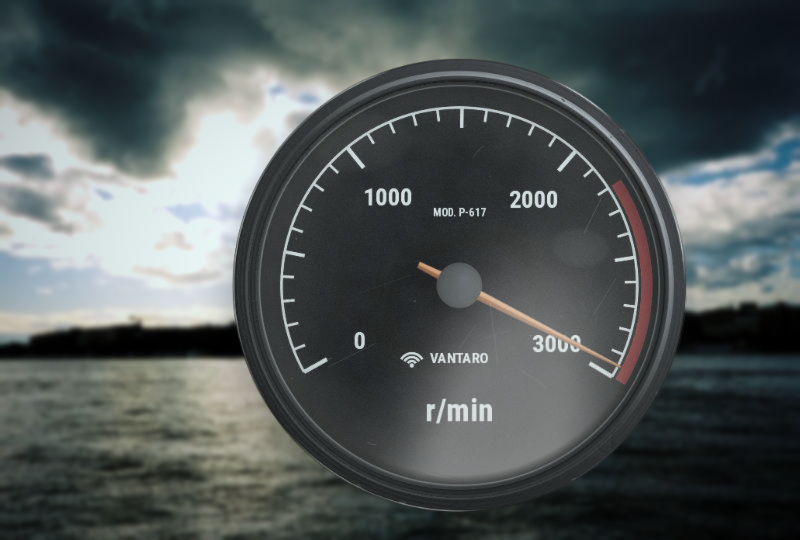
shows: 2950 rpm
